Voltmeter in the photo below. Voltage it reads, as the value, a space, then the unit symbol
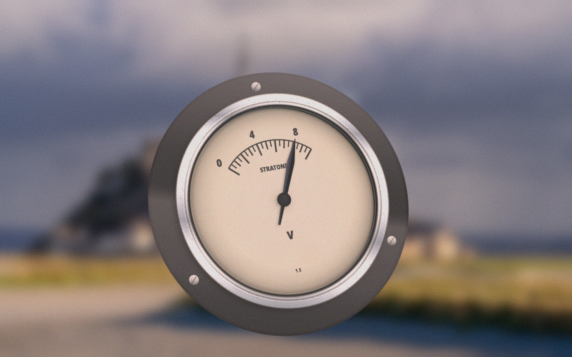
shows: 8 V
